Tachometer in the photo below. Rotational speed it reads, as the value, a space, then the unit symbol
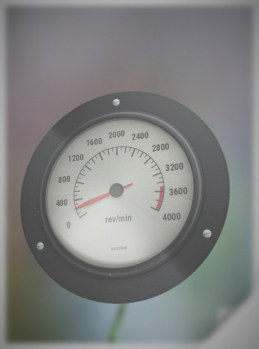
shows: 200 rpm
